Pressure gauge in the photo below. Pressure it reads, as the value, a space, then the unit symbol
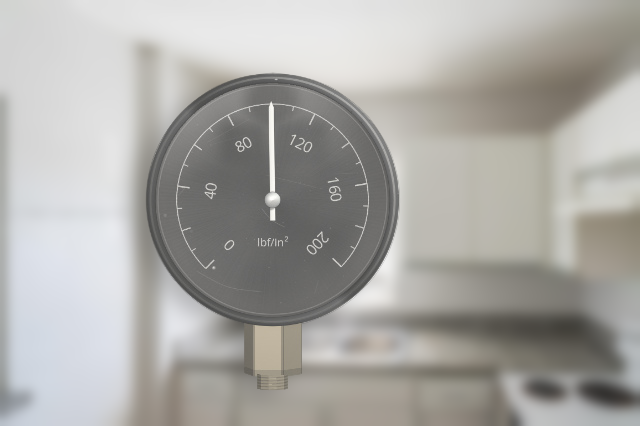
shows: 100 psi
